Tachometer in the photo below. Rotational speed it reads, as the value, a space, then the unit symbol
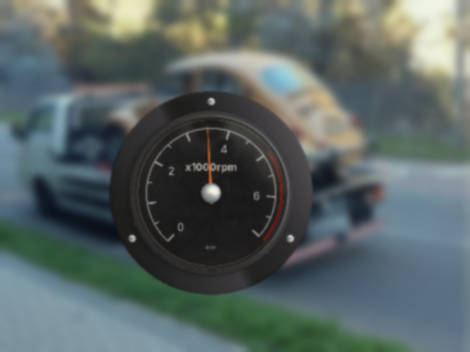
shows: 3500 rpm
